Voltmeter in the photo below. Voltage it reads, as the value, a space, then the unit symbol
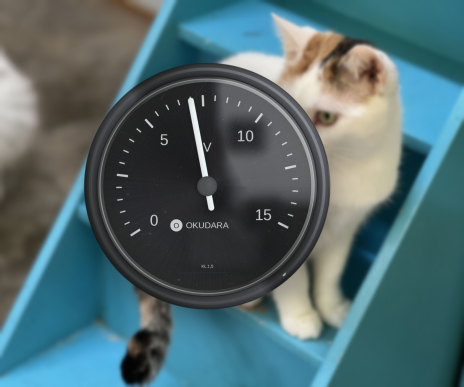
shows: 7 V
